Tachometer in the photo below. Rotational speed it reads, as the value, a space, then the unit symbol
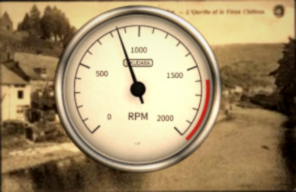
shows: 850 rpm
